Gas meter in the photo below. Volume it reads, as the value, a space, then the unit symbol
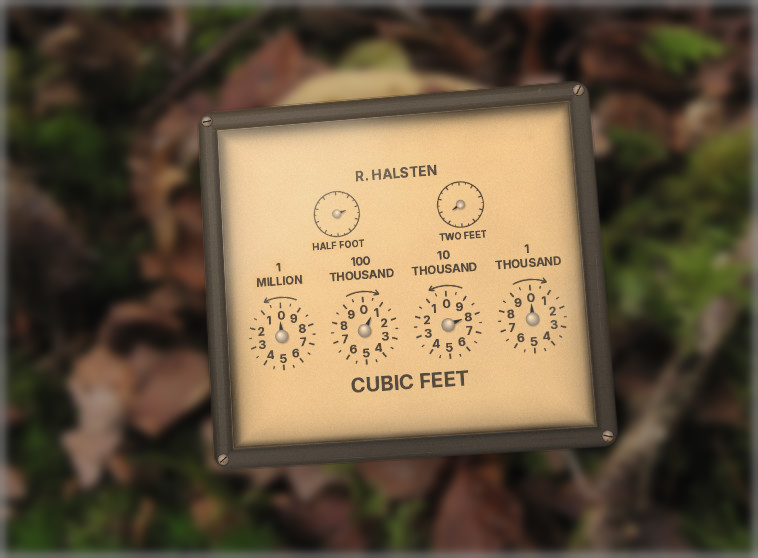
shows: 8000 ft³
